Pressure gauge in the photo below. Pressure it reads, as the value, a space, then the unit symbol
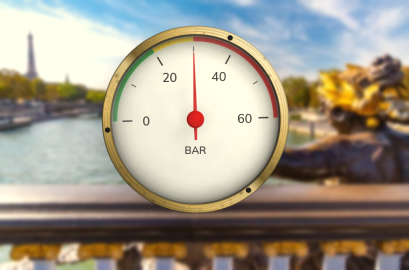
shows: 30 bar
